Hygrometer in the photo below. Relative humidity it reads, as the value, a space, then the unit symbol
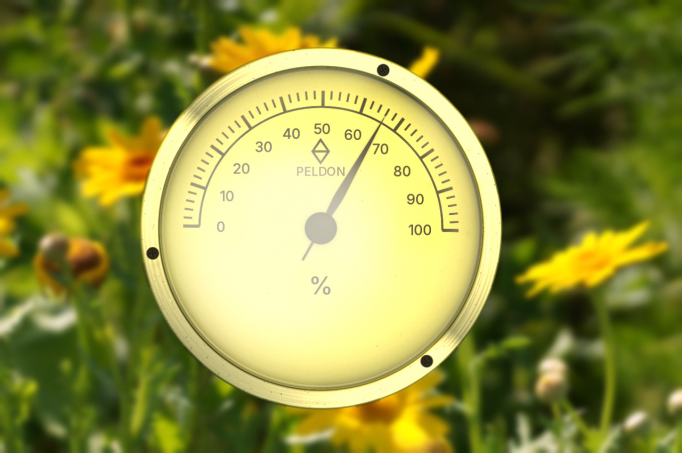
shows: 66 %
